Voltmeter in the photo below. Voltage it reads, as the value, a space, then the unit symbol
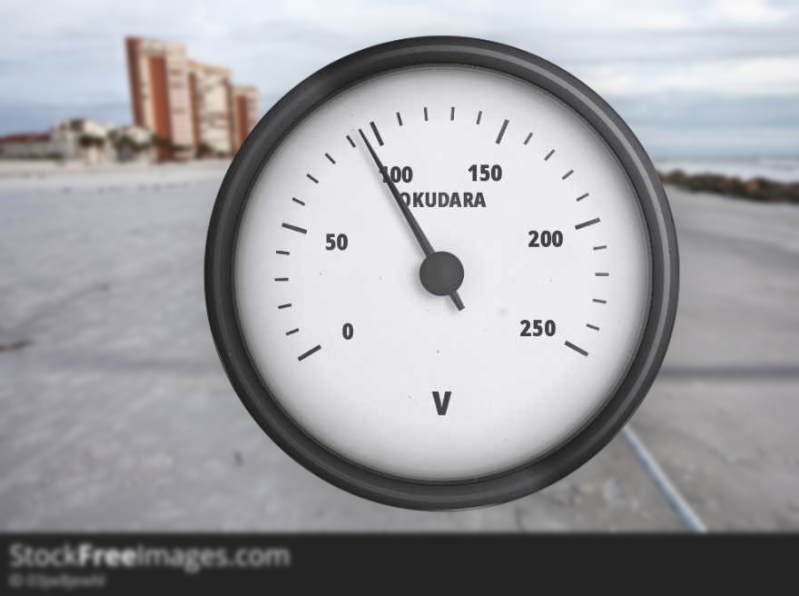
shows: 95 V
